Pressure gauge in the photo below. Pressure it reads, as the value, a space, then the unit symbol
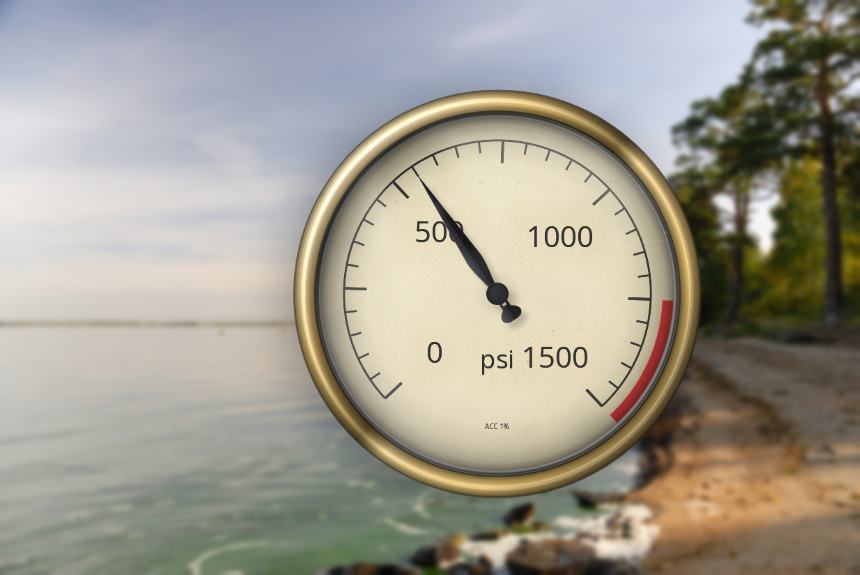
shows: 550 psi
